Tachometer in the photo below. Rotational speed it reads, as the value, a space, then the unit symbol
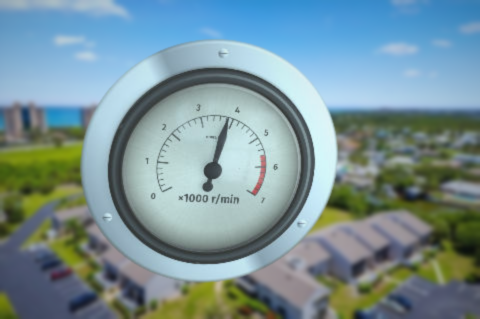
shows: 3800 rpm
